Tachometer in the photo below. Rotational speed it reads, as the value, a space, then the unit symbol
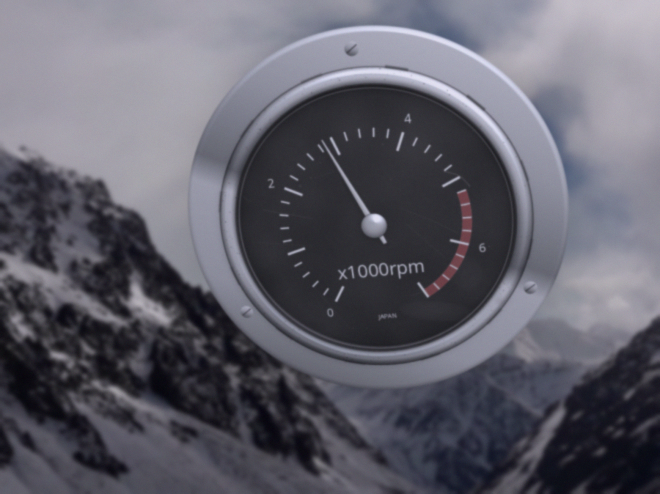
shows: 2900 rpm
